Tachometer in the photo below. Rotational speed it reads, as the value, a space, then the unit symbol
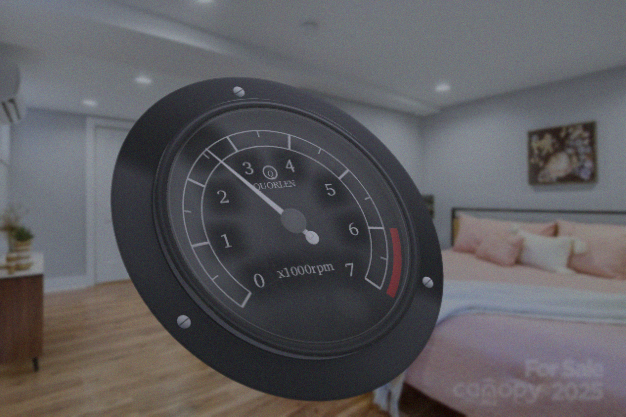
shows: 2500 rpm
